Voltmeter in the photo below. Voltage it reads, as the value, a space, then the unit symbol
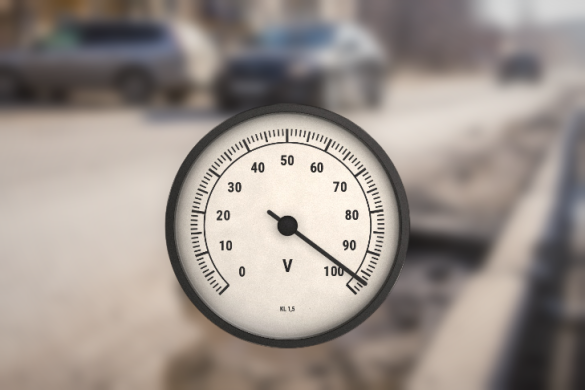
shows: 97 V
